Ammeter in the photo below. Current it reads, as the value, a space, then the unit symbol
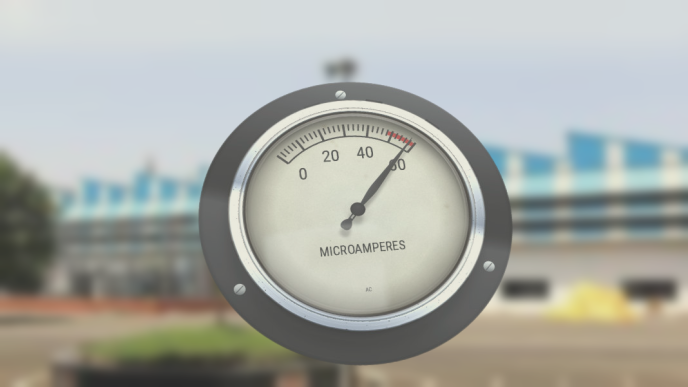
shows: 58 µA
